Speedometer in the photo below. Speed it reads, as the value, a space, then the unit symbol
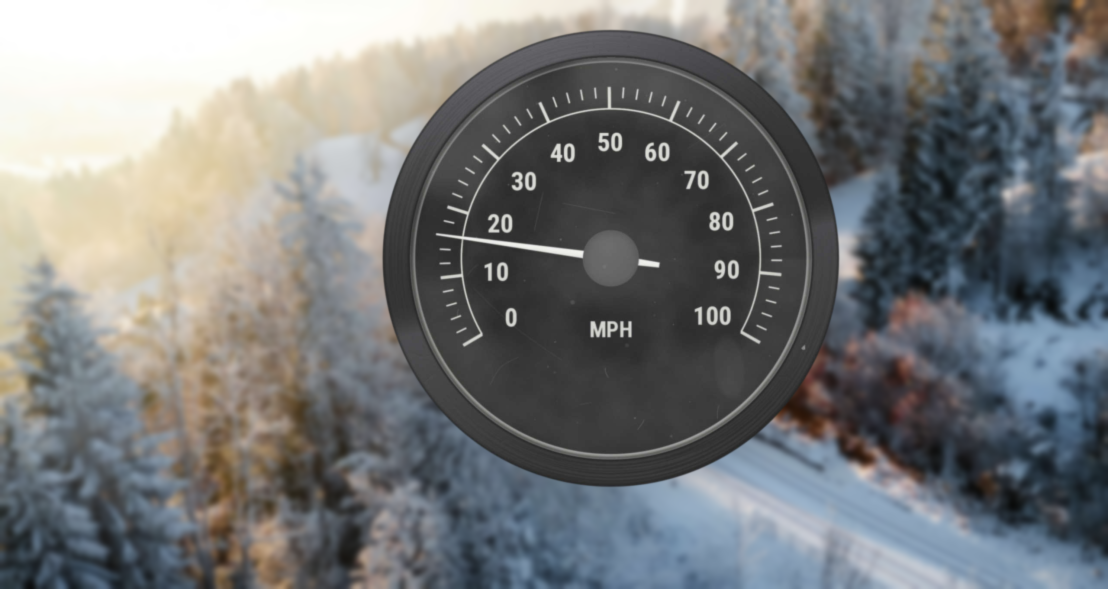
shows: 16 mph
